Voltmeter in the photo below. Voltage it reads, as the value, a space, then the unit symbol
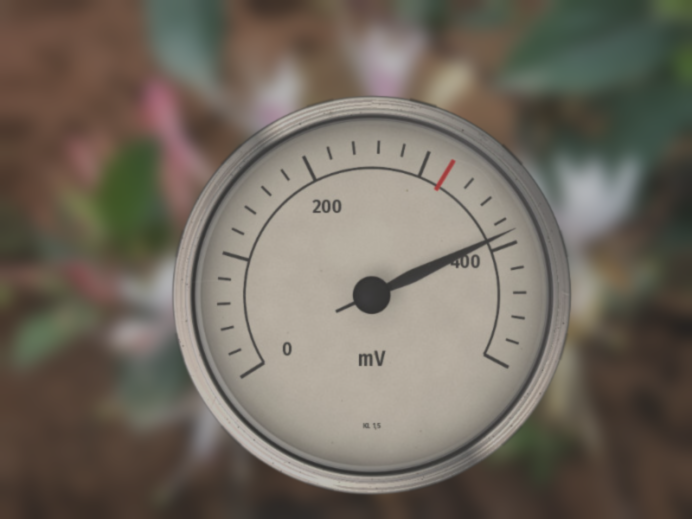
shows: 390 mV
